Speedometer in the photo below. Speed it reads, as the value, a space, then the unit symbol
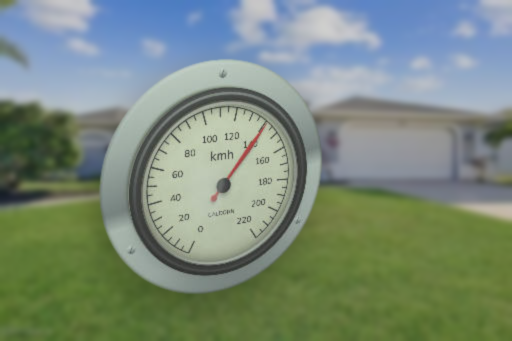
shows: 140 km/h
